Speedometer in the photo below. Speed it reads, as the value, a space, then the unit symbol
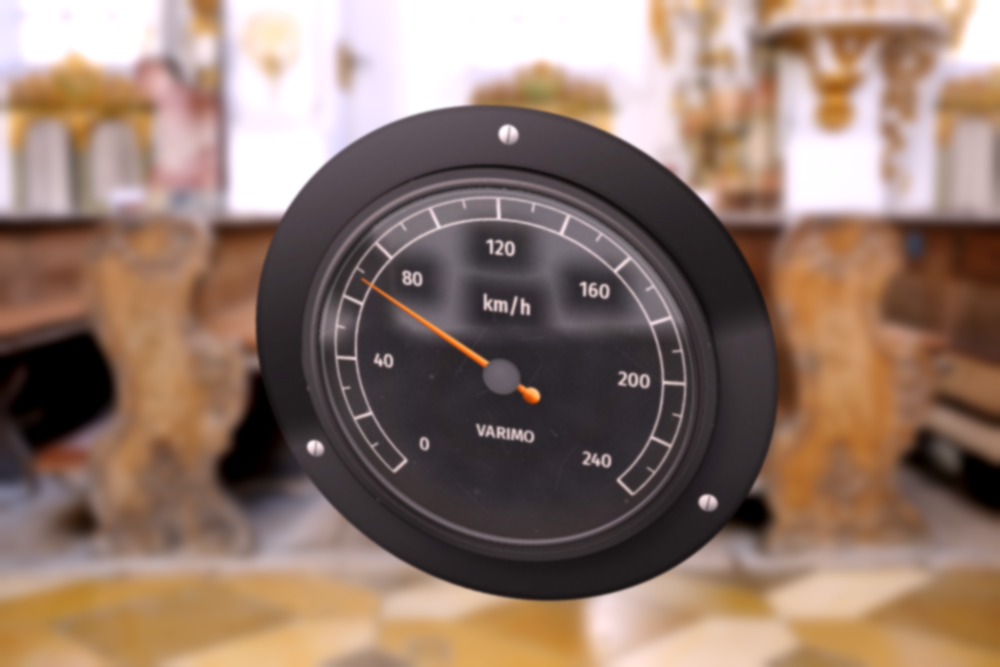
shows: 70 km/h
